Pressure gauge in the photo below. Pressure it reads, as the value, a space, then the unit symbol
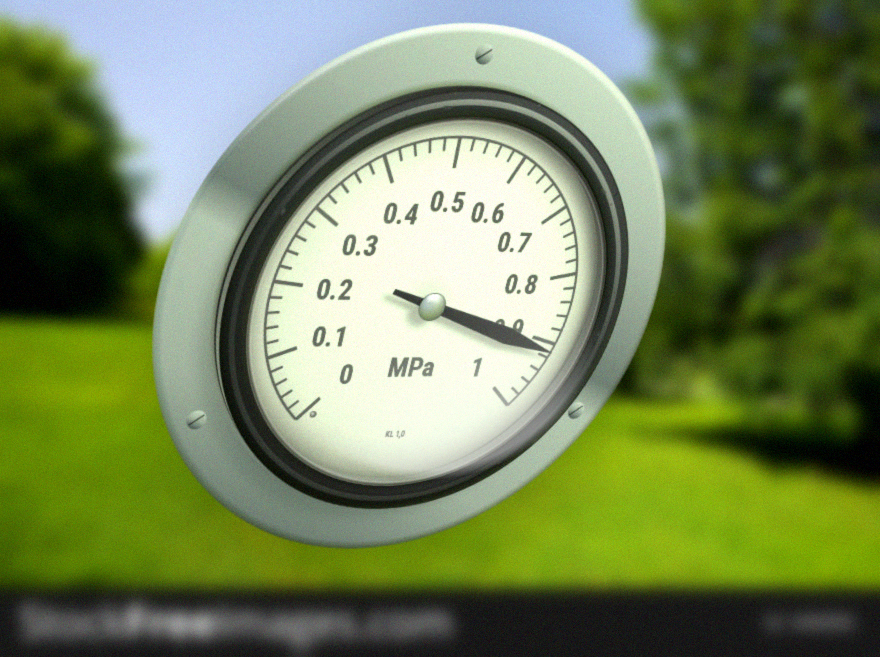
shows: 0.91 MPa
